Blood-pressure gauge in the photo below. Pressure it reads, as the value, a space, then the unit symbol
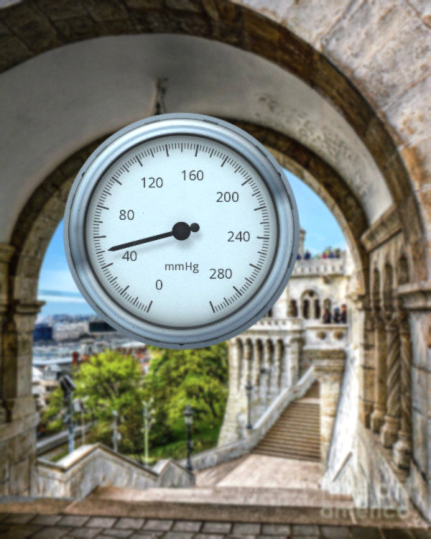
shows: 50 mmHg
